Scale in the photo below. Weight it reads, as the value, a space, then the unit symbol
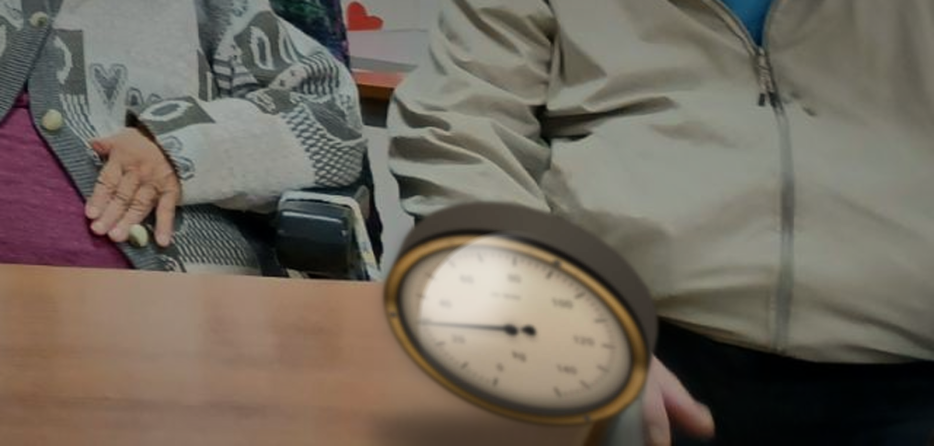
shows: 30 kg
